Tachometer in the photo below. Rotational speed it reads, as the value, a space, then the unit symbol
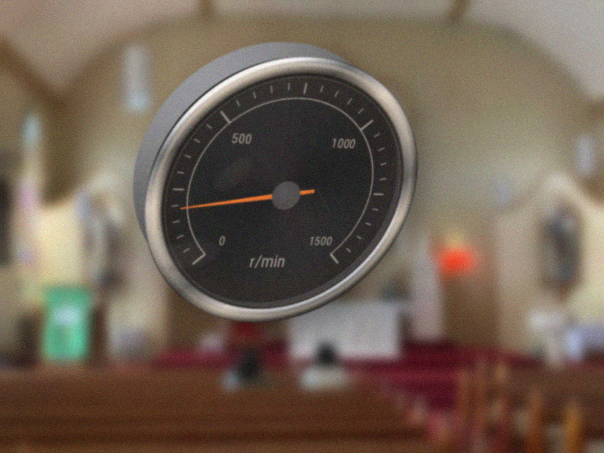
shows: 200 rpm
